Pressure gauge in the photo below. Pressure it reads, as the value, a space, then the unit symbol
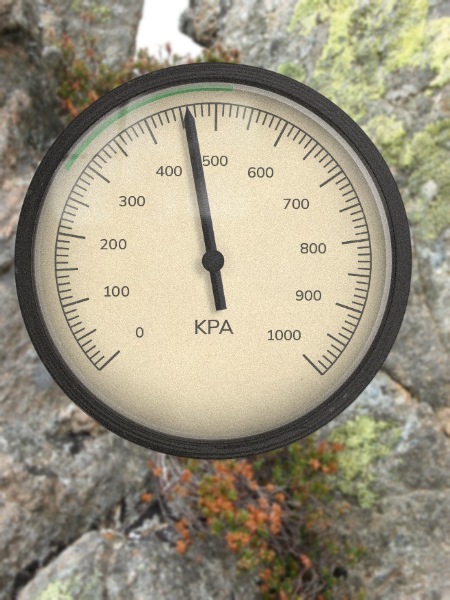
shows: 460 kPa
